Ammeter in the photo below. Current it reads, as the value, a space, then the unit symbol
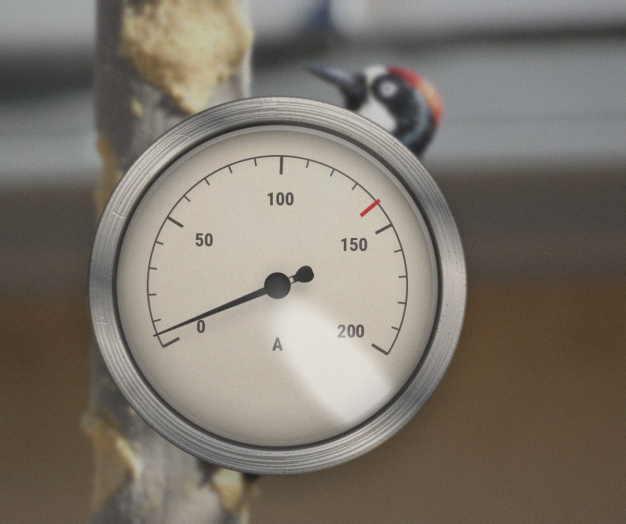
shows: 5 A
